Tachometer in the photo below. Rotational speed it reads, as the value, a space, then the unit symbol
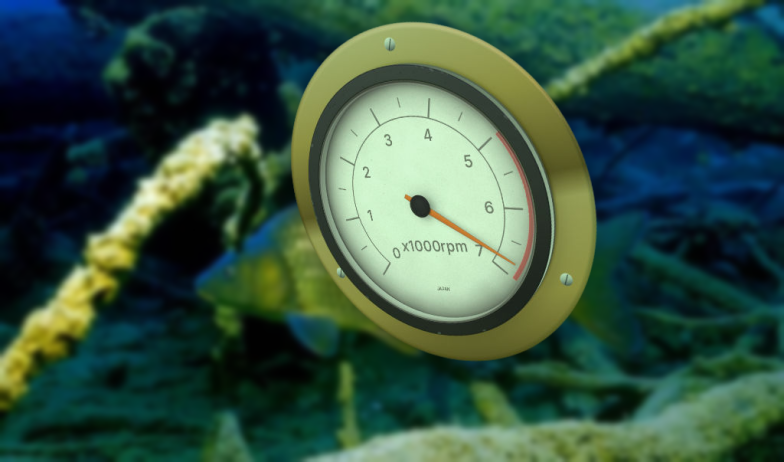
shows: 6750 rpm
